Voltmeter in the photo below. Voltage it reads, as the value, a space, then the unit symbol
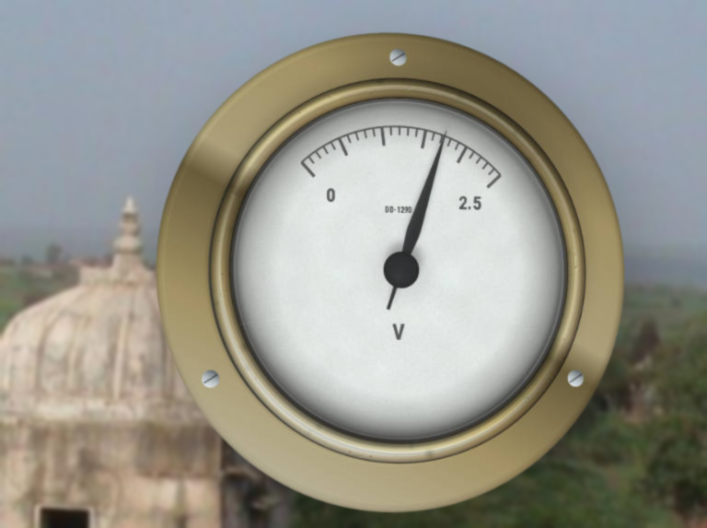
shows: 1.7 V
